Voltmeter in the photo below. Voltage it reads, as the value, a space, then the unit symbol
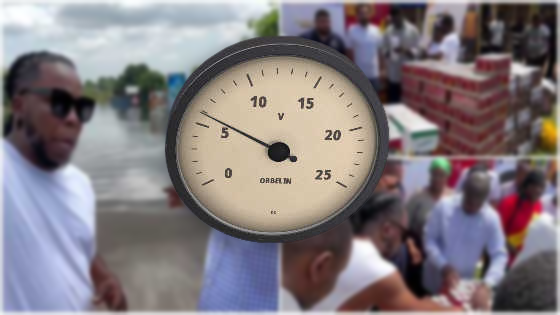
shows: 6 V
